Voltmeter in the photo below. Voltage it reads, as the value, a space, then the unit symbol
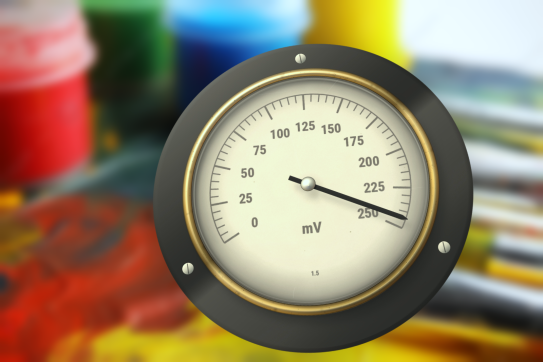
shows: 245 mV
